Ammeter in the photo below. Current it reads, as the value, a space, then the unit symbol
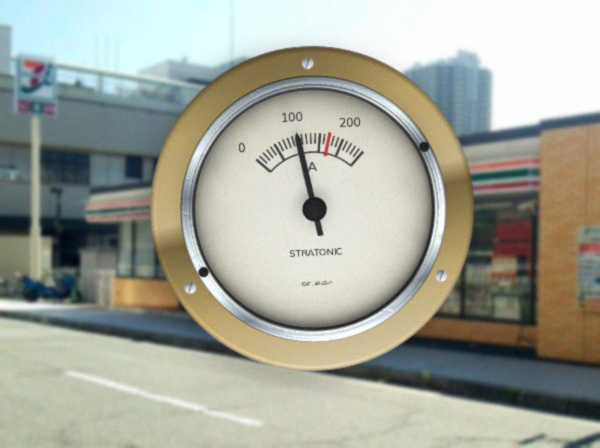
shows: 100 A
